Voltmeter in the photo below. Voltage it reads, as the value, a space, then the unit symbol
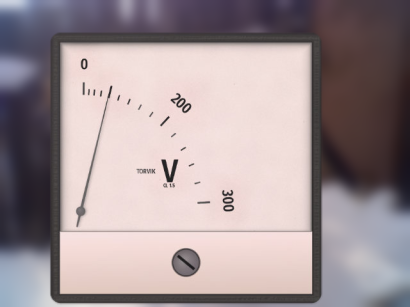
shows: 100 V
